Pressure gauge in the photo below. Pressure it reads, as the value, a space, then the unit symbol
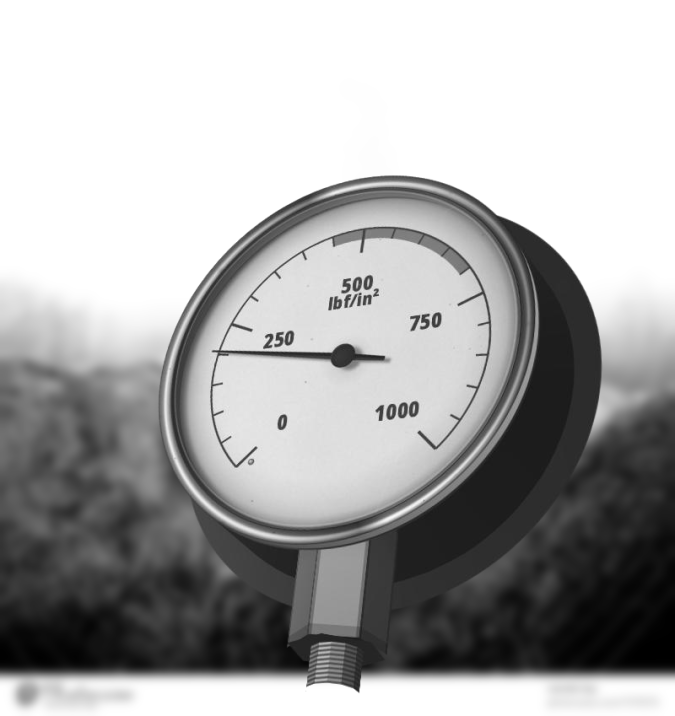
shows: 200 psi
